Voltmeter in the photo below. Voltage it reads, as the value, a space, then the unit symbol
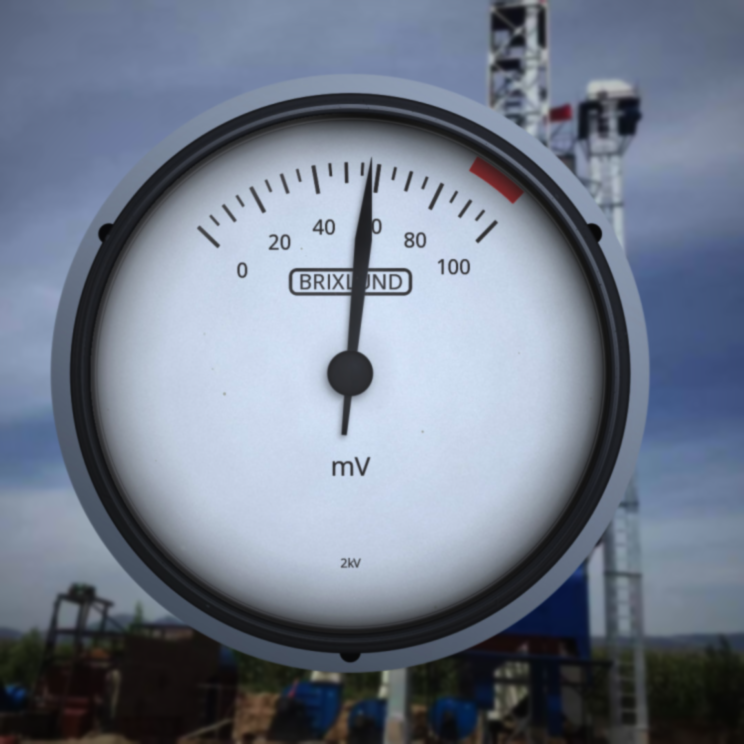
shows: 57.5 mV
